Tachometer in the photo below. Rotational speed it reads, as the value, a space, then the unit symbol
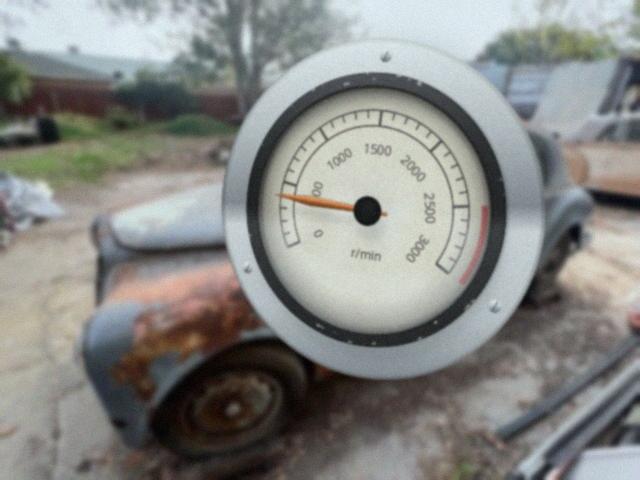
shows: 400 rpm
